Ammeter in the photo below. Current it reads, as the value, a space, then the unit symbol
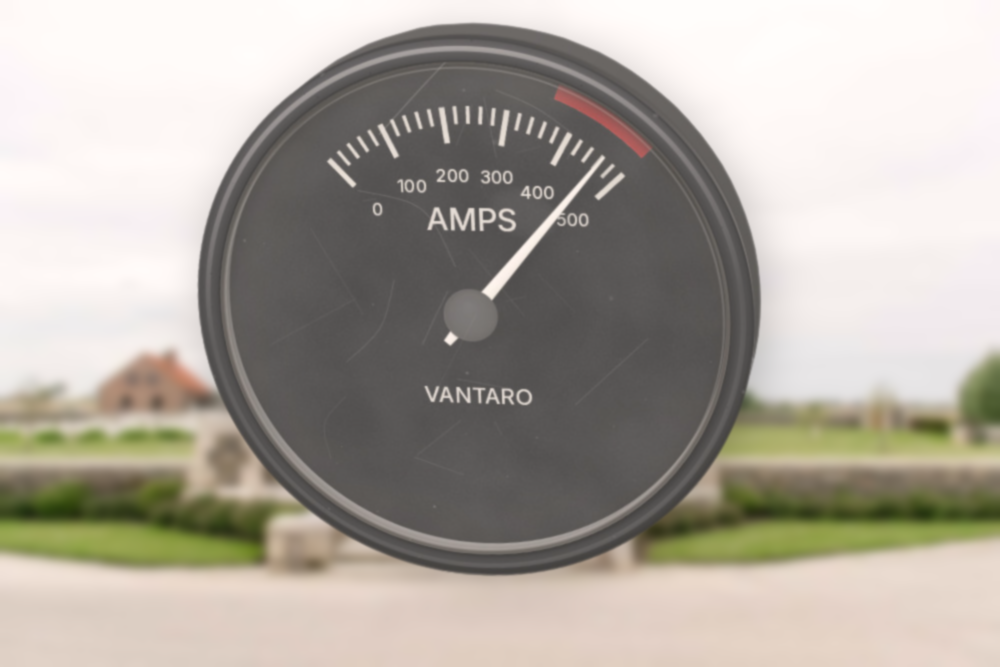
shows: 460 A
